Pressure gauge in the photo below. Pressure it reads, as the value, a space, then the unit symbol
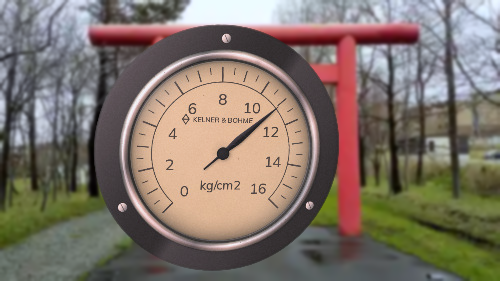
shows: 11 kg/cm²
